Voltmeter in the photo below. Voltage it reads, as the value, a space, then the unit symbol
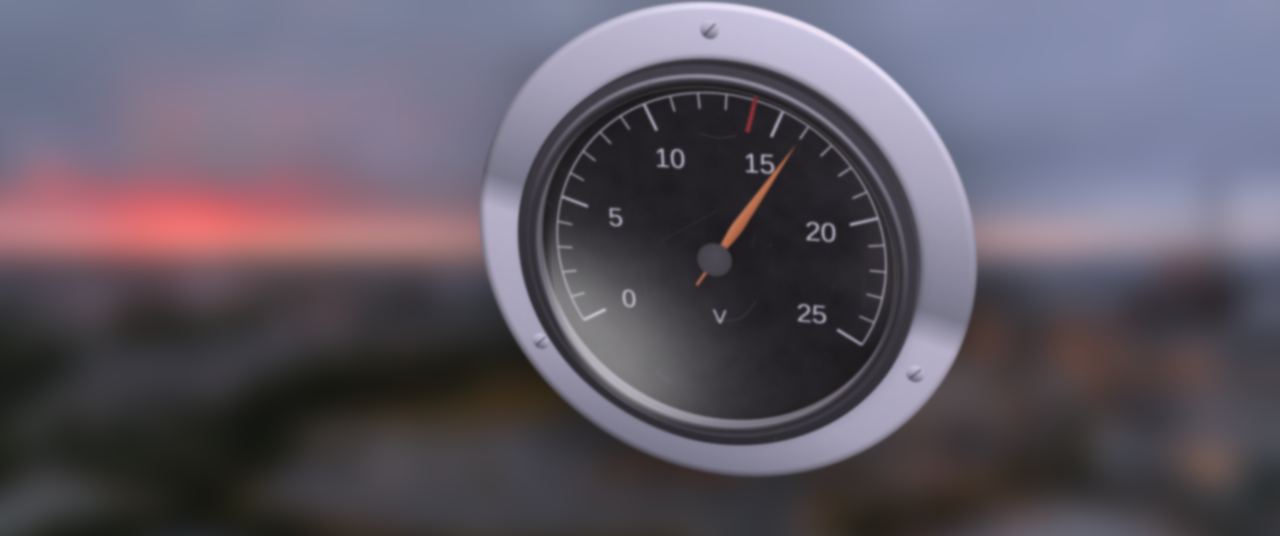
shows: 16 V
